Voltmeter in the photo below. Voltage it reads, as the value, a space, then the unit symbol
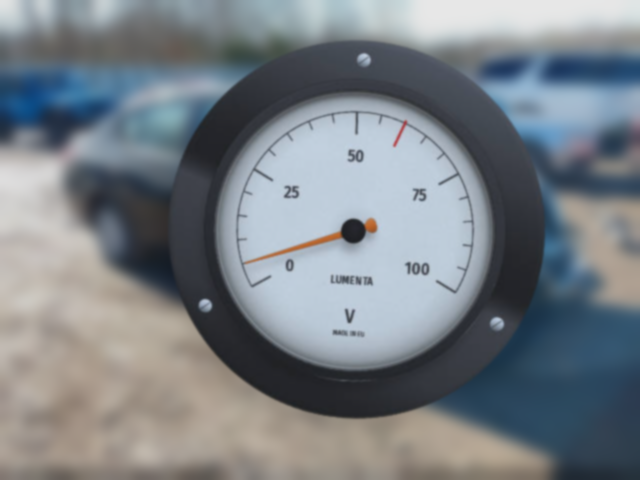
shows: 5 V
